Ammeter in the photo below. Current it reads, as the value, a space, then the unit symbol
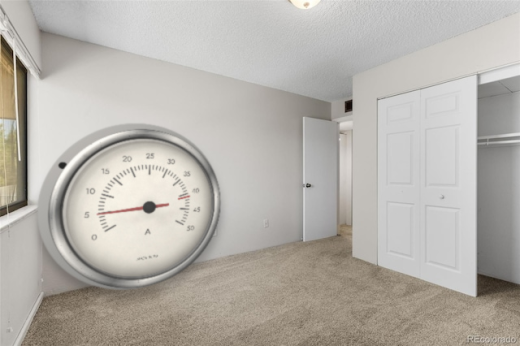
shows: 5 A
